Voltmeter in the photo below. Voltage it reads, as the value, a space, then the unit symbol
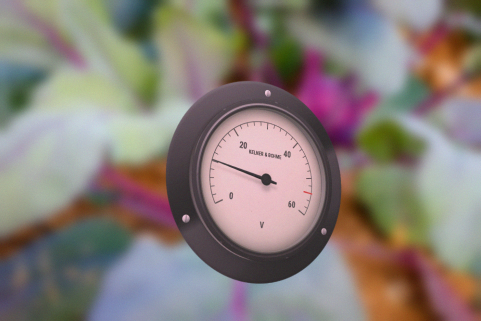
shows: 10 V
